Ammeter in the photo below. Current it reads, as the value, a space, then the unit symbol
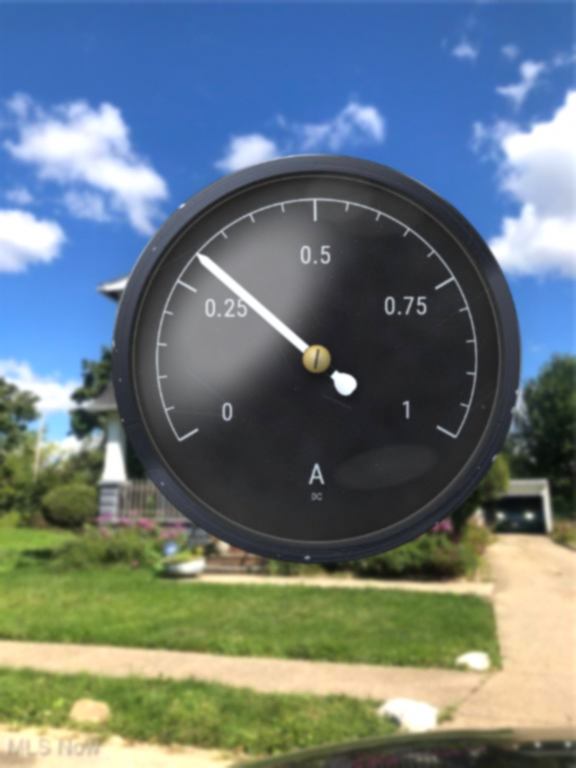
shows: 0.3 A
